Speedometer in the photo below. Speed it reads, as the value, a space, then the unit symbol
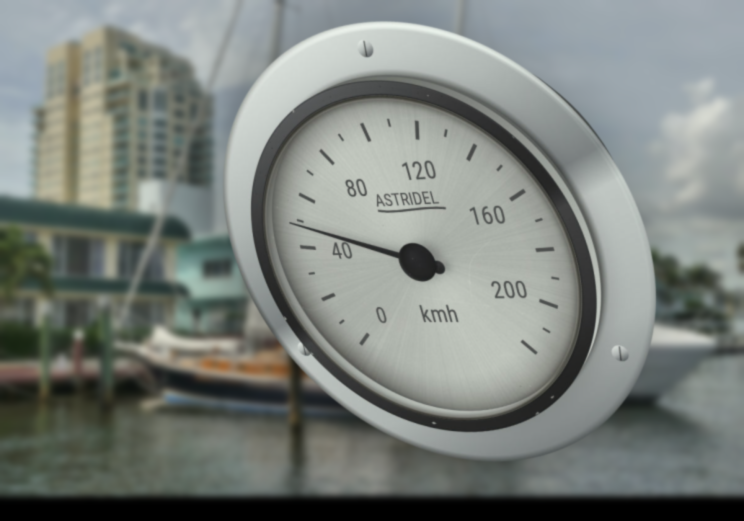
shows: 50 km/h
